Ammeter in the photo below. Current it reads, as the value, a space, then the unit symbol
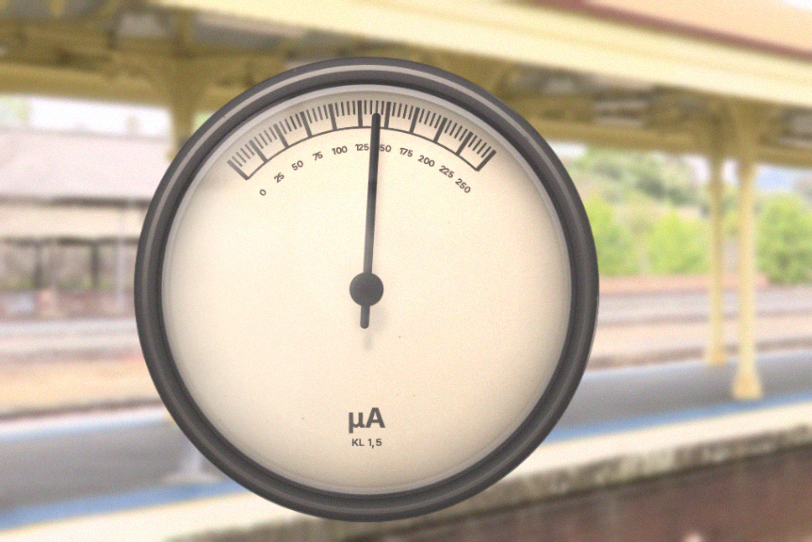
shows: 140 µA
